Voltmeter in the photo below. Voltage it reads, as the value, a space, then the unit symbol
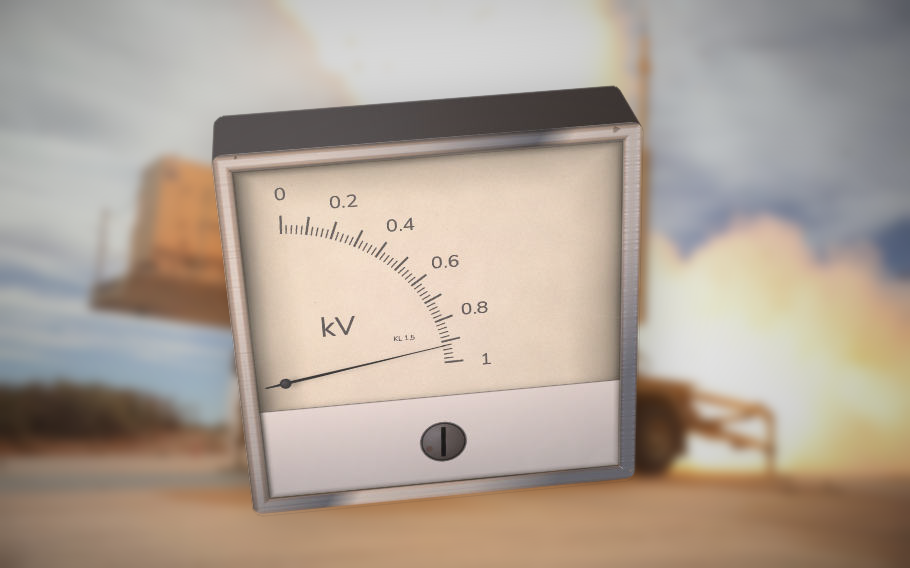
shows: 0.9 kV
